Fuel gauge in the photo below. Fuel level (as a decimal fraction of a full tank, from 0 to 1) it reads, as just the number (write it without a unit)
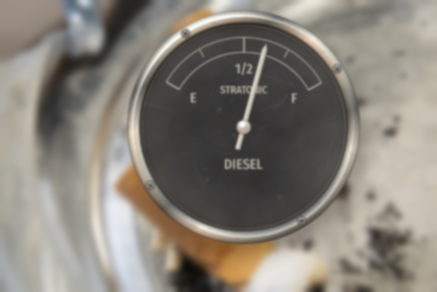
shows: 0.625
